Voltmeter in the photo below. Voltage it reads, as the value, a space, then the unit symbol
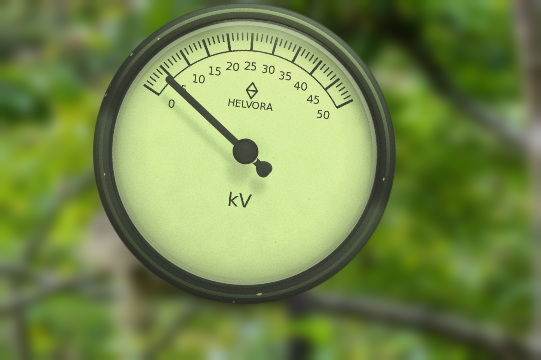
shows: 4 kV
